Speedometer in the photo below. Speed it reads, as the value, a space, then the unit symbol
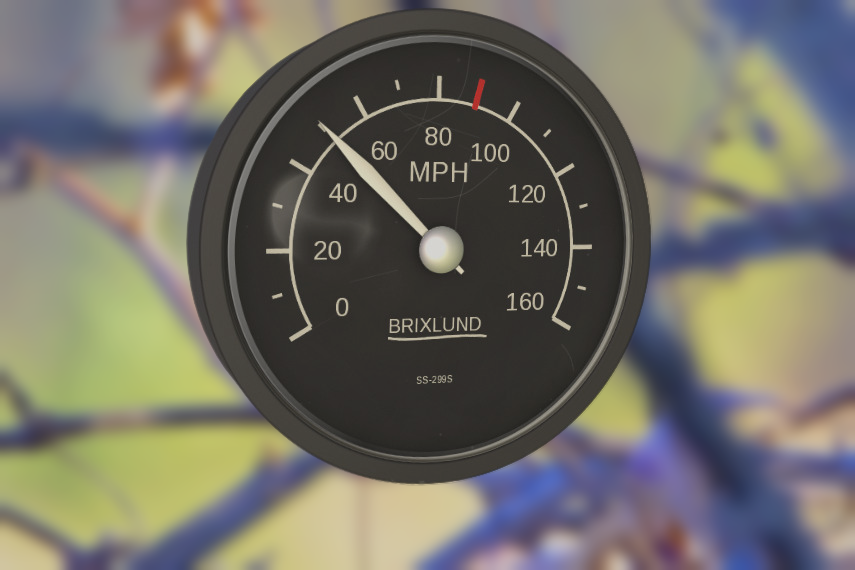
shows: 50 mph
